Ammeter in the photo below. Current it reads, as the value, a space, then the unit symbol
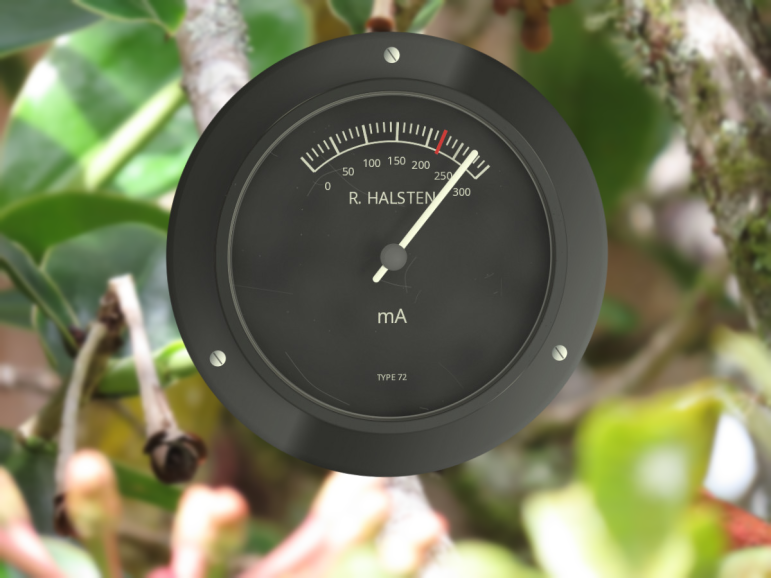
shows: 270 mA
